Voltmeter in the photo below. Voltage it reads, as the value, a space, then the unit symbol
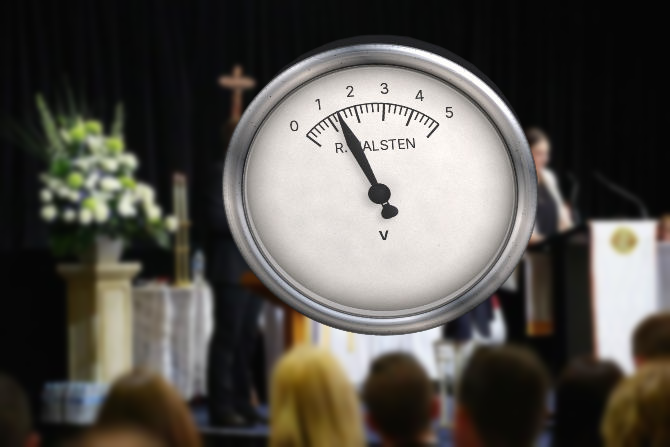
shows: 1.4 V
